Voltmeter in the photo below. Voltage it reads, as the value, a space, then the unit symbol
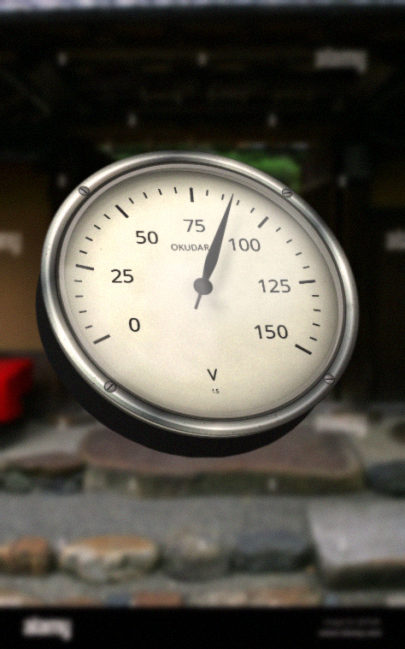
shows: 87.5 V
